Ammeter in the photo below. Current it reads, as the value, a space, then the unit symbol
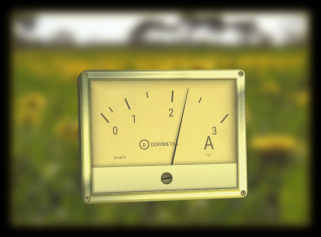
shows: 2.25 A
